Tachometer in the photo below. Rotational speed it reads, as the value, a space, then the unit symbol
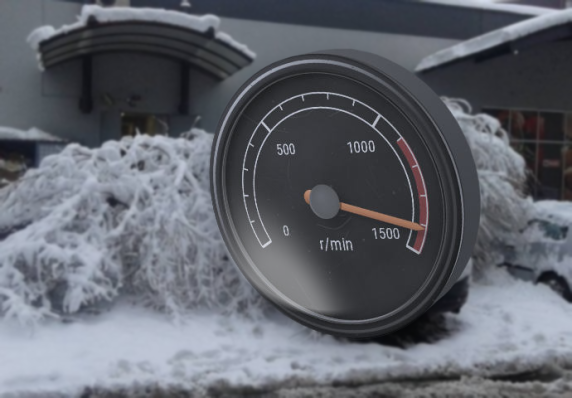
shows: 1400 rpm
